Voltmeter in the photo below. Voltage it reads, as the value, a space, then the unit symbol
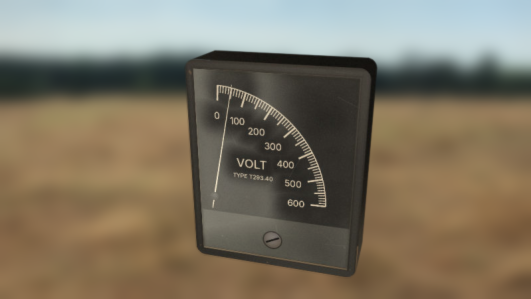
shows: 50 V
